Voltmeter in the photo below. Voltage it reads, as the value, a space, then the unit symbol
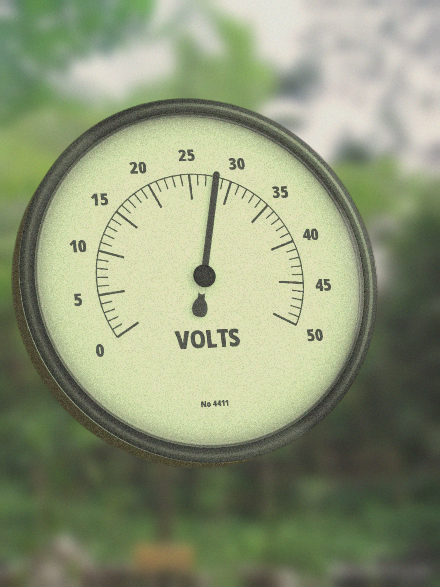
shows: 28 V
